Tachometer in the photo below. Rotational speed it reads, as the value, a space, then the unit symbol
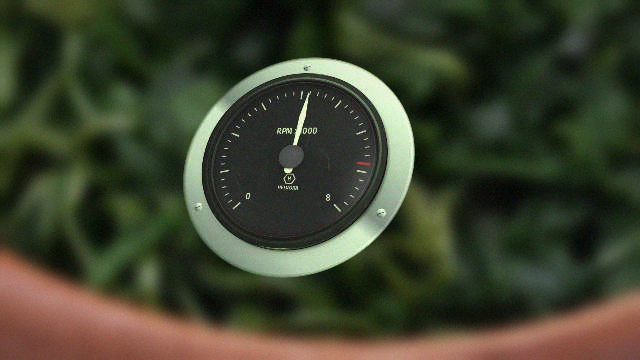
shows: 4200 rpm
